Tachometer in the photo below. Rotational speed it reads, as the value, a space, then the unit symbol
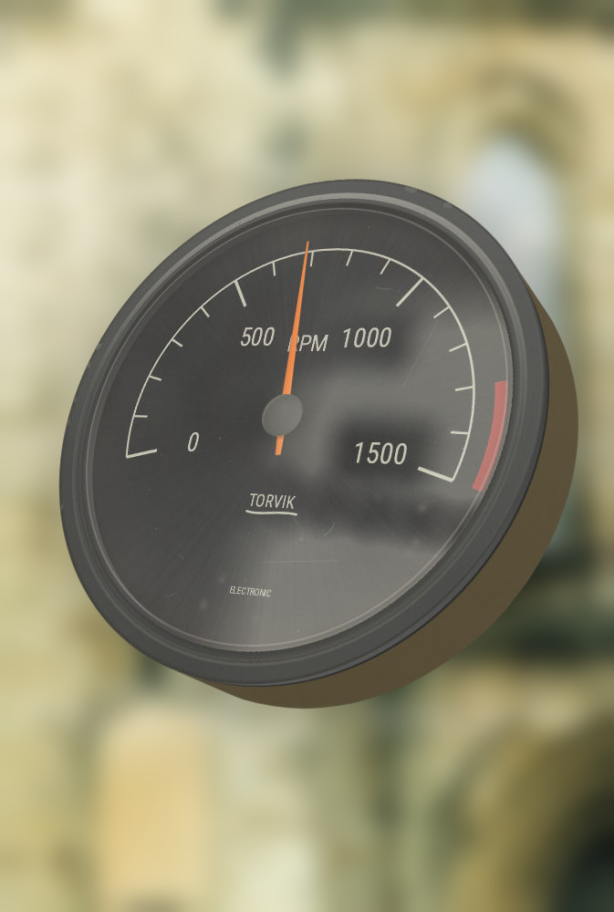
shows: 700 rpm
